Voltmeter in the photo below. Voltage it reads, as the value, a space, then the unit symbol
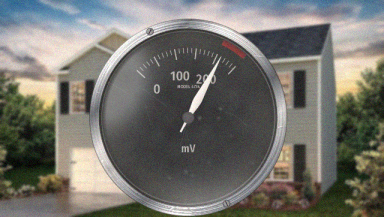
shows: 210 mV
